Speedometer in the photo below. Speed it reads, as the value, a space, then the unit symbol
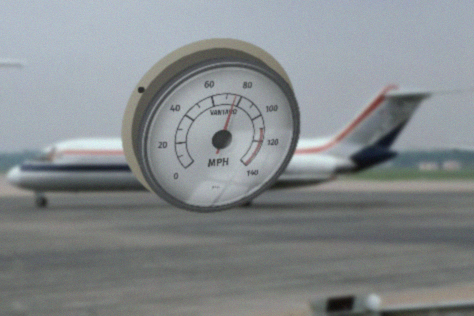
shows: 75 mph
